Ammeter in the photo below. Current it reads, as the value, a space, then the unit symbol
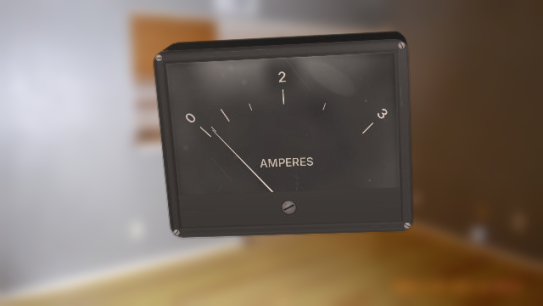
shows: 0.5 A
